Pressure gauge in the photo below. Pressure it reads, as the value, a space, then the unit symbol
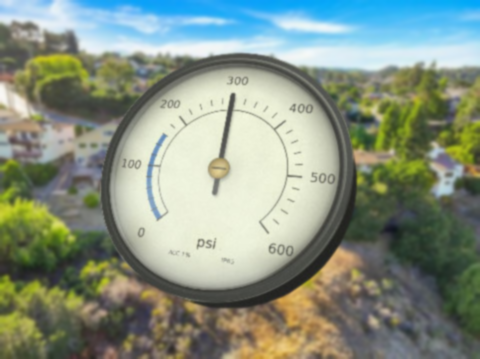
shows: 300 psi
